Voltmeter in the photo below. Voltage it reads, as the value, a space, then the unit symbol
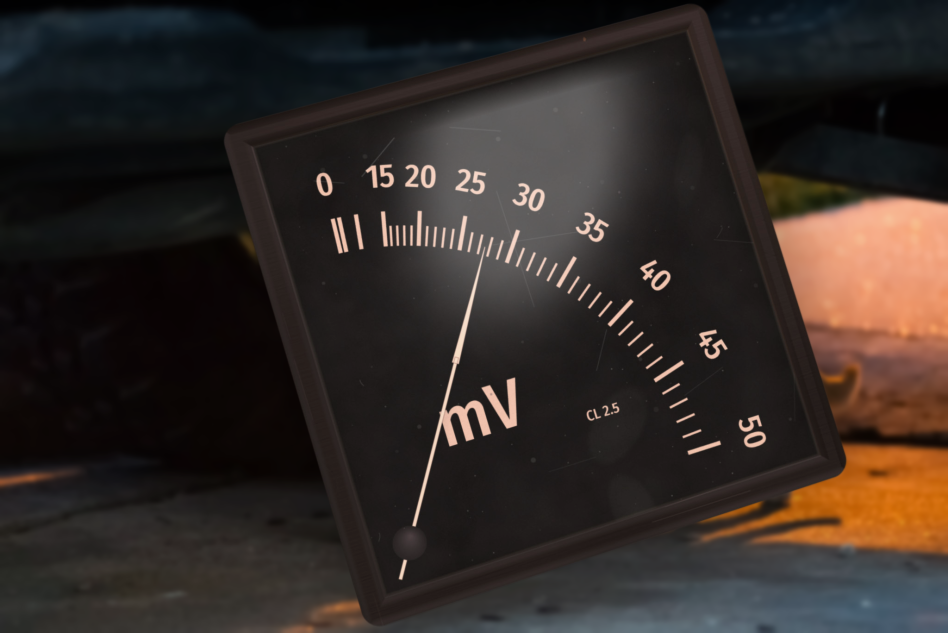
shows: 27.5 mV
